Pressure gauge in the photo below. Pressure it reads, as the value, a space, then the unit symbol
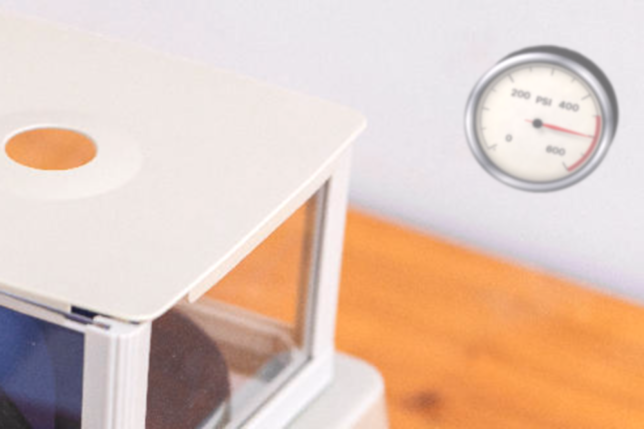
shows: 500 psi
